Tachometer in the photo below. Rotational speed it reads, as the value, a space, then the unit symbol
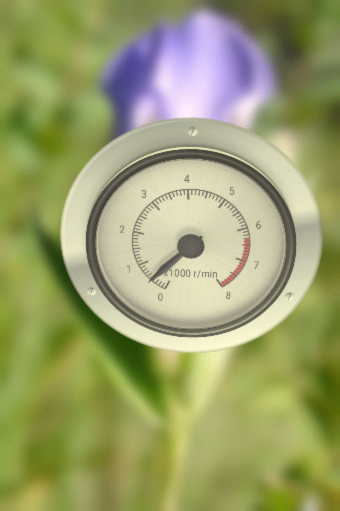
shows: 500 rpm
